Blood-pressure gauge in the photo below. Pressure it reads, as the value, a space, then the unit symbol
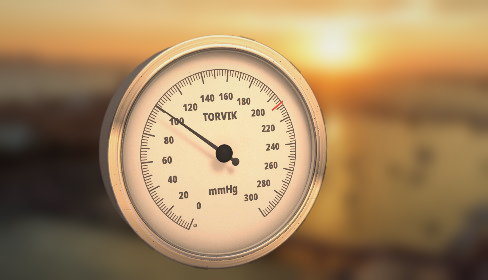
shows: 100 mmHg
